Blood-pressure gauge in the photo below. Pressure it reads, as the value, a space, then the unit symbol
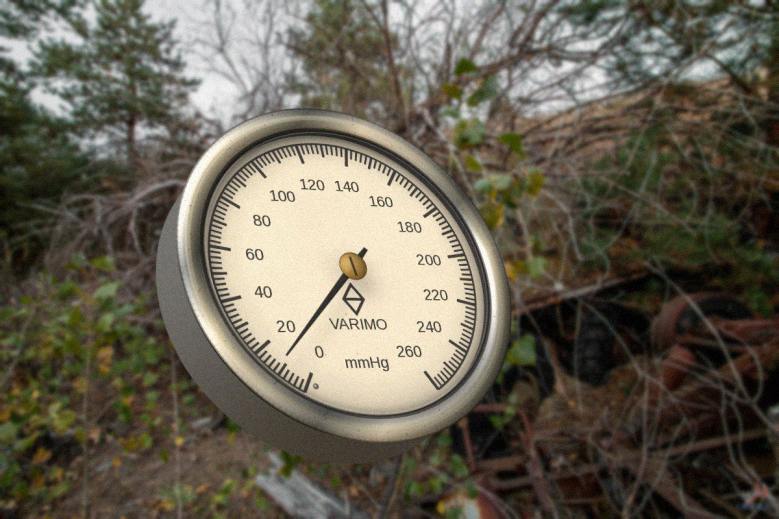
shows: 12 mmHg
